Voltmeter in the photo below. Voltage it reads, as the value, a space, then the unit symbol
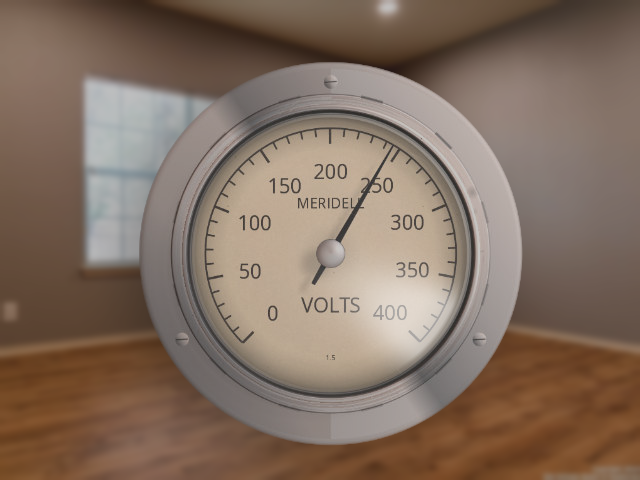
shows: 245 V
